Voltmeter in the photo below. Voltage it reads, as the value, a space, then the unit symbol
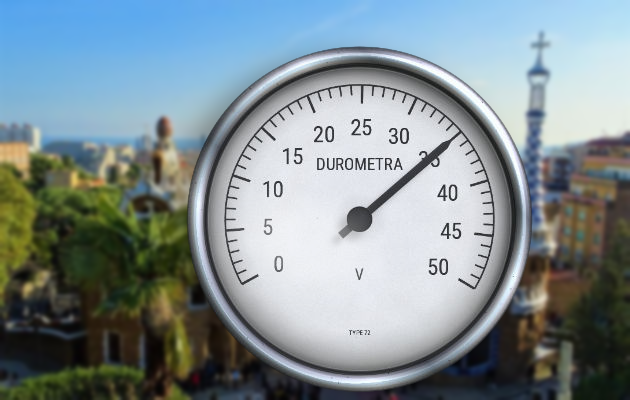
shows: 35 V
